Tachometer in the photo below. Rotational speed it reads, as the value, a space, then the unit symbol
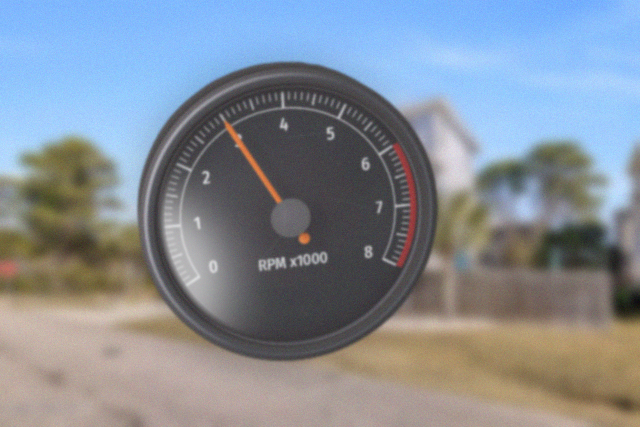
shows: 3000 rpm
